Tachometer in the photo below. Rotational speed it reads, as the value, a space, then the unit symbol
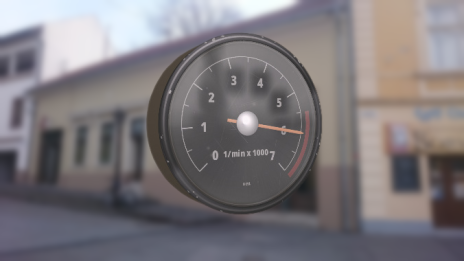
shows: 6000 rpm
